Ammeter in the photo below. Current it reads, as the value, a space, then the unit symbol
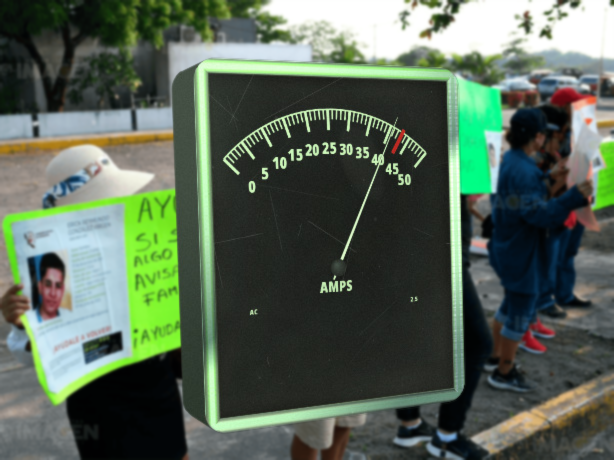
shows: 40 A
